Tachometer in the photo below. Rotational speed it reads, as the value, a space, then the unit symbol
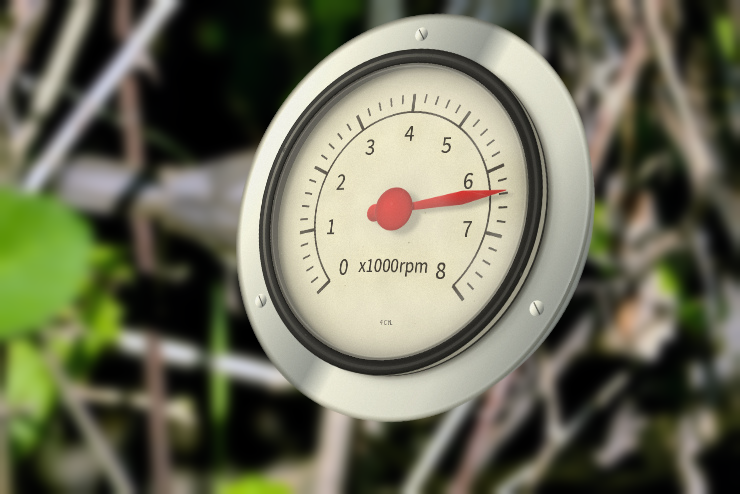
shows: 6400 rpm
